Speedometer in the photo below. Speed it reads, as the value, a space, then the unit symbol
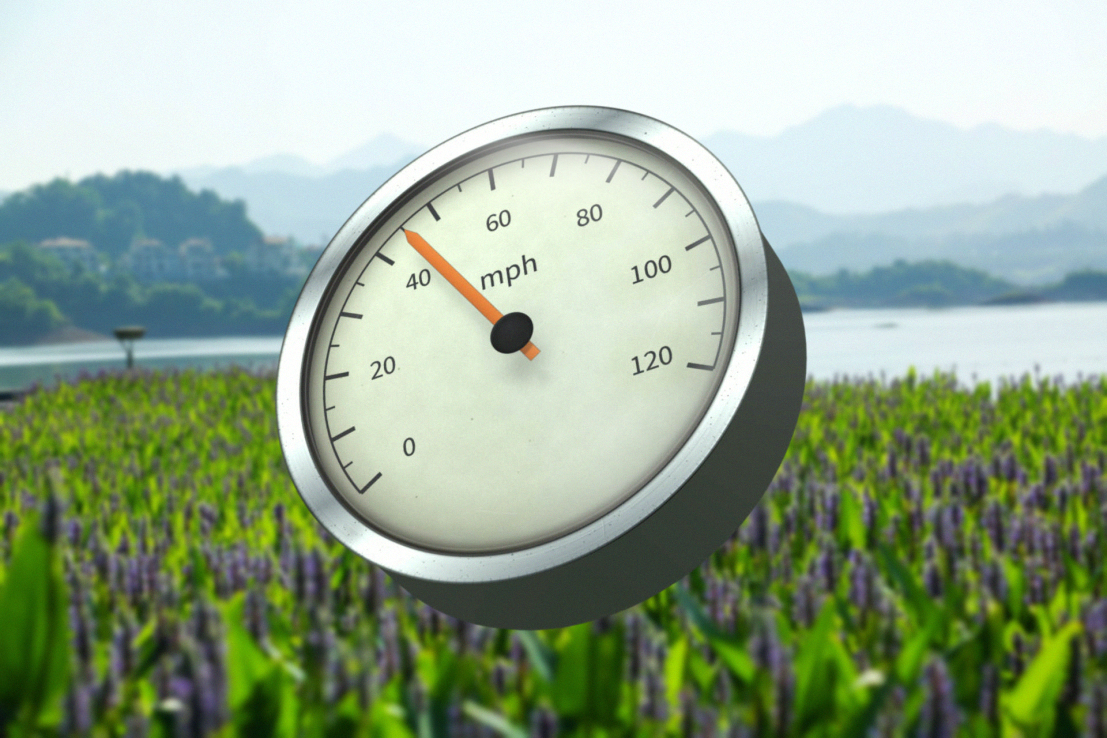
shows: 45 mph
